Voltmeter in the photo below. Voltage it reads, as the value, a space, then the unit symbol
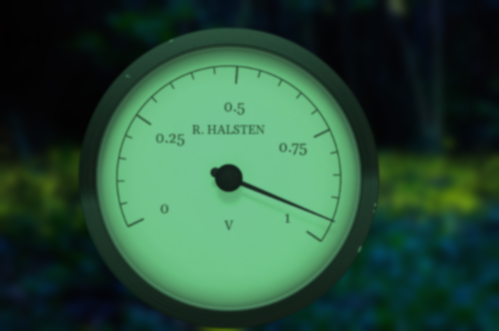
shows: 0.95 V
